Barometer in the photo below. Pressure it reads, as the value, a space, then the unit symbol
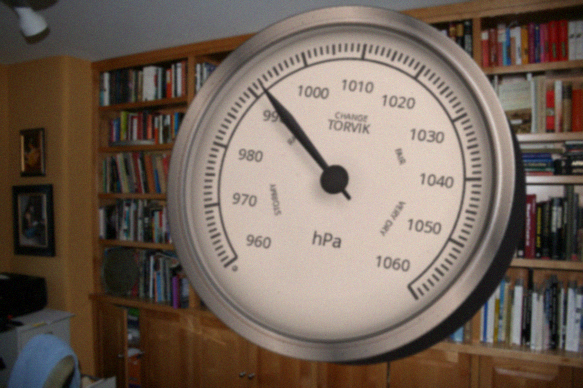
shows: 992 hPa
